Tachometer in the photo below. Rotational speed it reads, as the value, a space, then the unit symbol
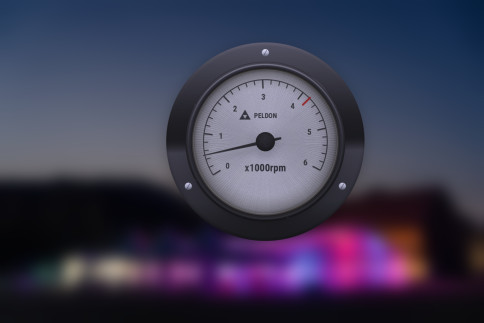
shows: 500 rpm
